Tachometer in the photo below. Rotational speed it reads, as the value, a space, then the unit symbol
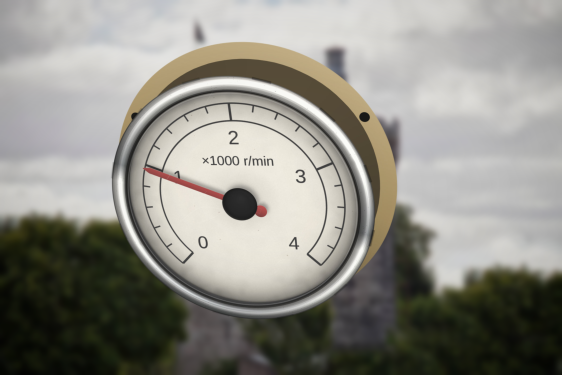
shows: 1000 rpm
